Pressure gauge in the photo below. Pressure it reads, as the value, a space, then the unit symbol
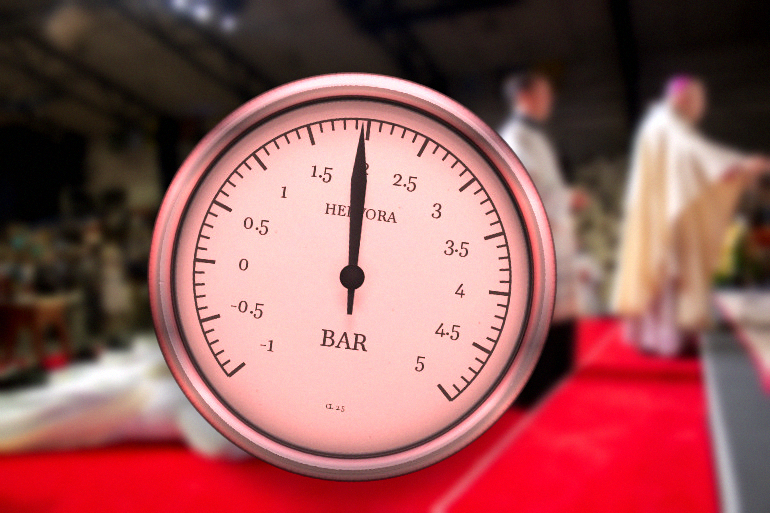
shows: 1.95 bar
